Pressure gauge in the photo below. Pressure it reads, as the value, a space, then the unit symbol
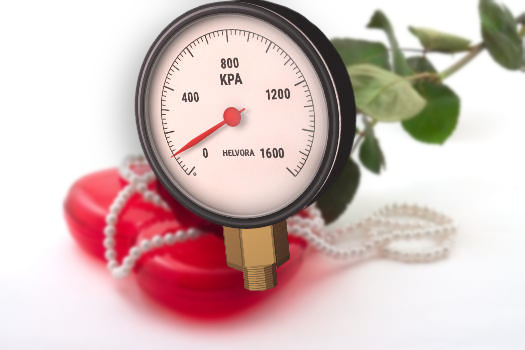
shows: 100 kPa
